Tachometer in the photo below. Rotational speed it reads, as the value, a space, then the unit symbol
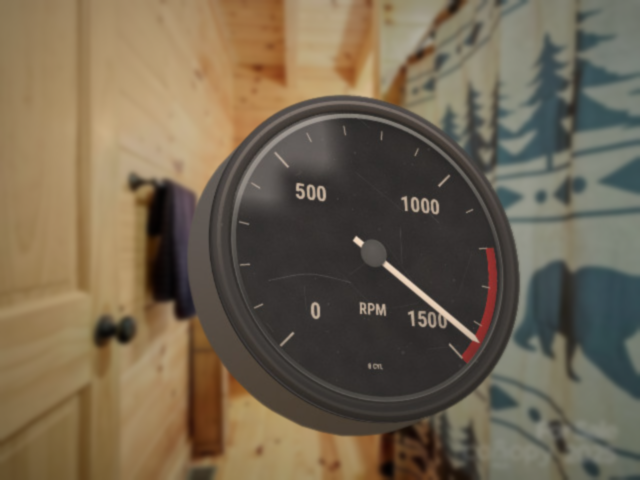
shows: 1450 rpm
